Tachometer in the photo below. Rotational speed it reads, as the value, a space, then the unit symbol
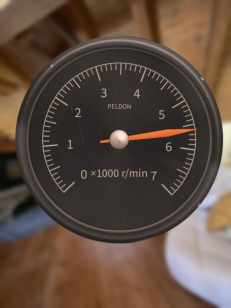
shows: 5600 rpm
